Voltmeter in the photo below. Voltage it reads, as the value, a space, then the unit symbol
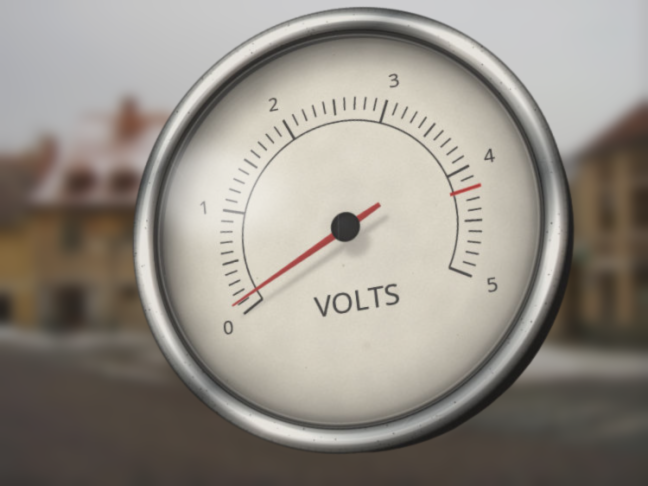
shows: 0.1 V
